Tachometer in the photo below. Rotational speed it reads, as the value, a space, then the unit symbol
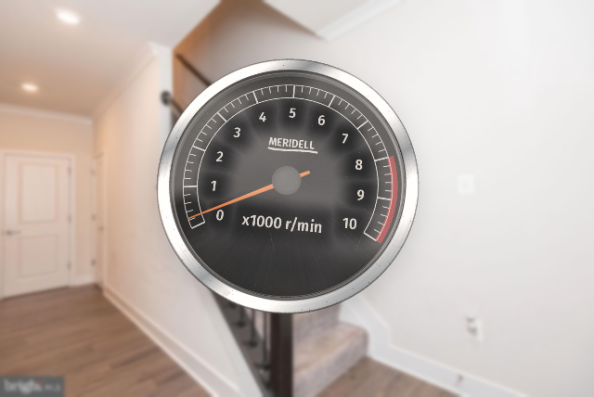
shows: 200 rpm
